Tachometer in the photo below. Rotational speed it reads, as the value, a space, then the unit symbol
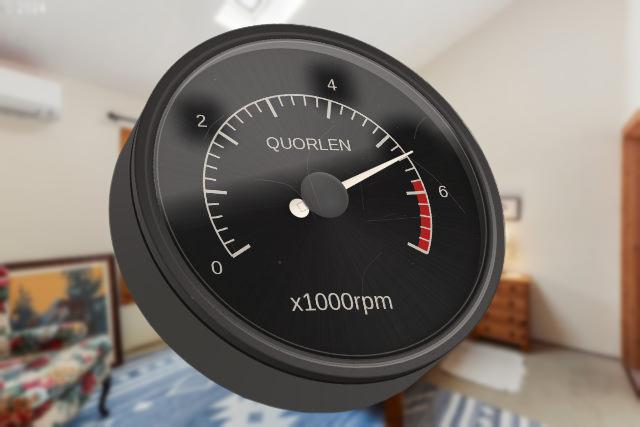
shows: 5400 rpm
